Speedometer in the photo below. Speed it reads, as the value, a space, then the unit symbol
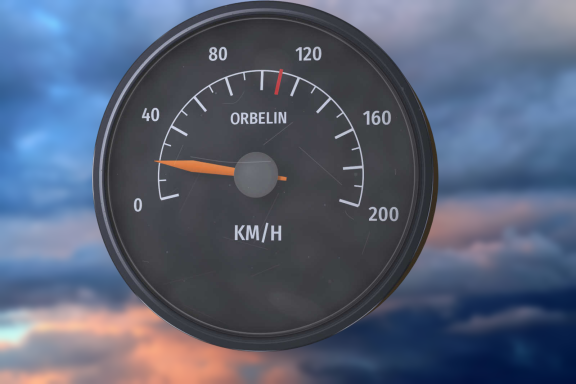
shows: 20 km/h
